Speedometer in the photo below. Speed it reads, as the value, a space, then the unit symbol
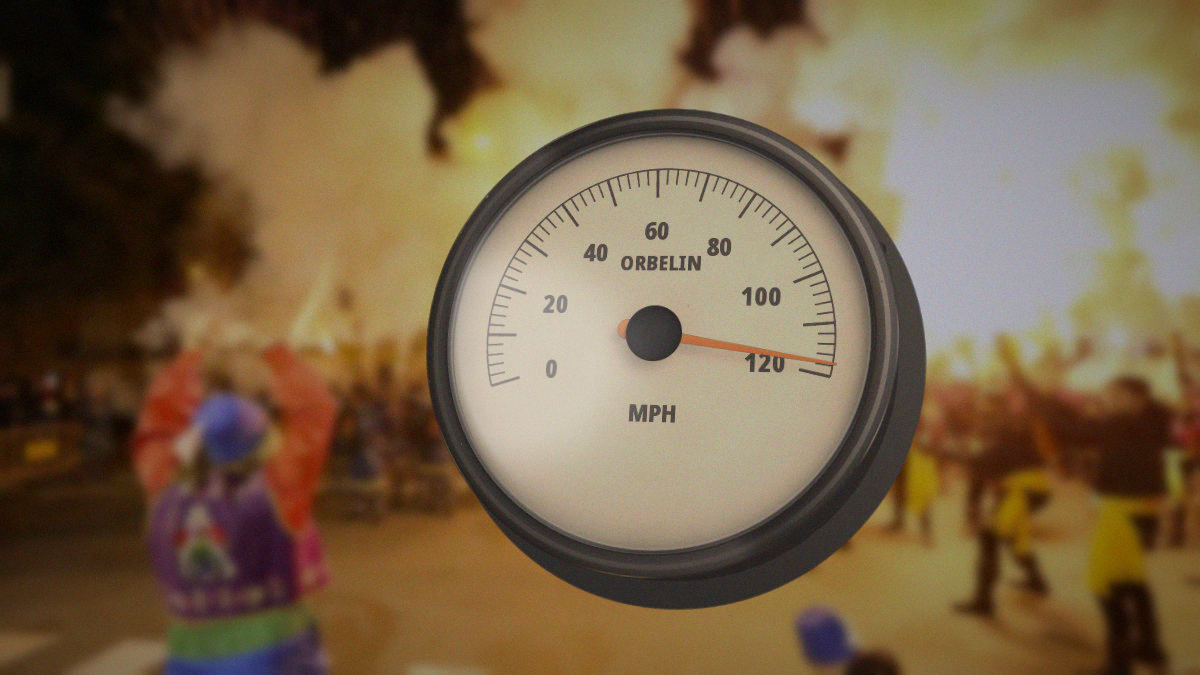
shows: 118 mph
